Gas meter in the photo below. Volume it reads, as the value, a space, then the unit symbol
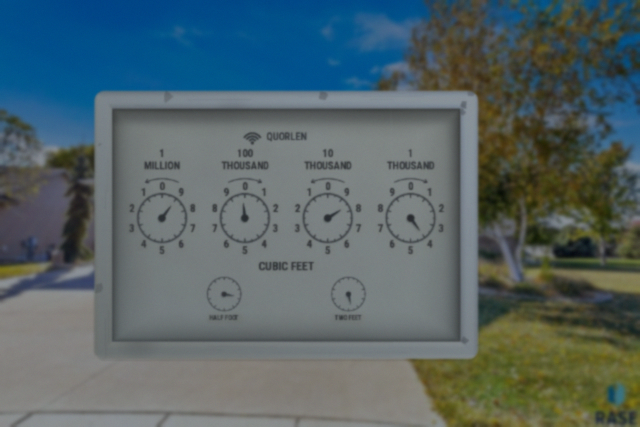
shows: 898400 ft³
